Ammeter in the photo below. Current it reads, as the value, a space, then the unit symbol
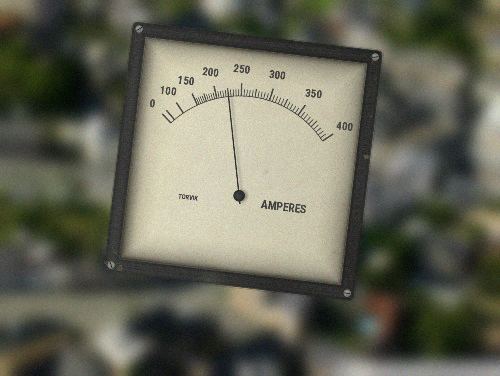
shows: 225 A
